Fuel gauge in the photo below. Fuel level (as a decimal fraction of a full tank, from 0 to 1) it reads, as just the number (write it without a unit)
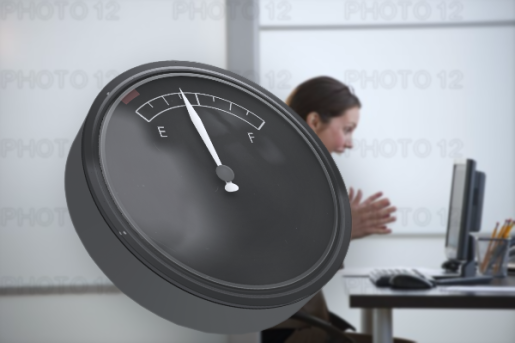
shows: 0.375
